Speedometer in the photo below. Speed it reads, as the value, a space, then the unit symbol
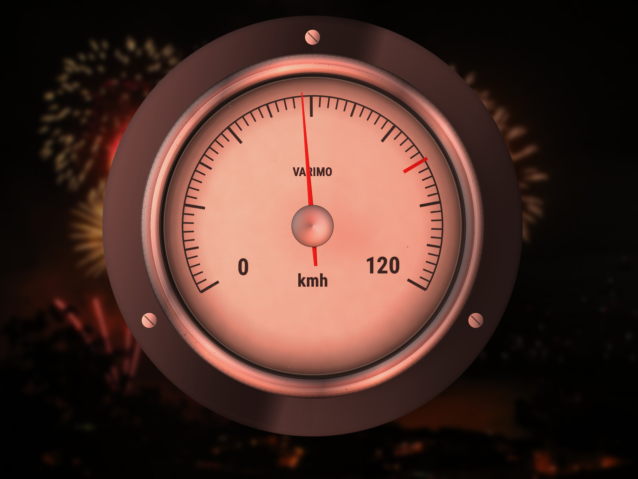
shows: 58 km/h
